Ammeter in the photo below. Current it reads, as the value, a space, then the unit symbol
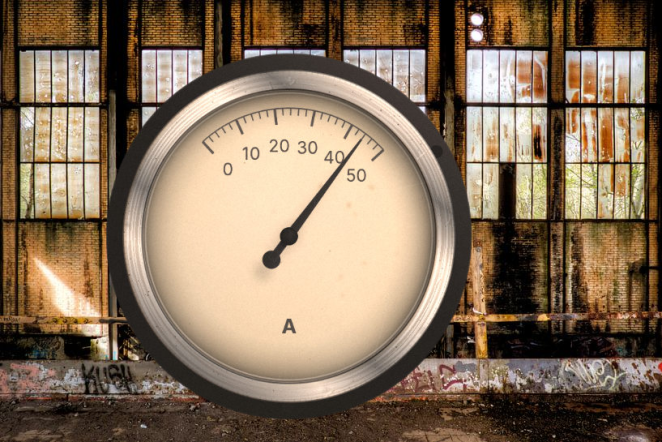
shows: 44 A
